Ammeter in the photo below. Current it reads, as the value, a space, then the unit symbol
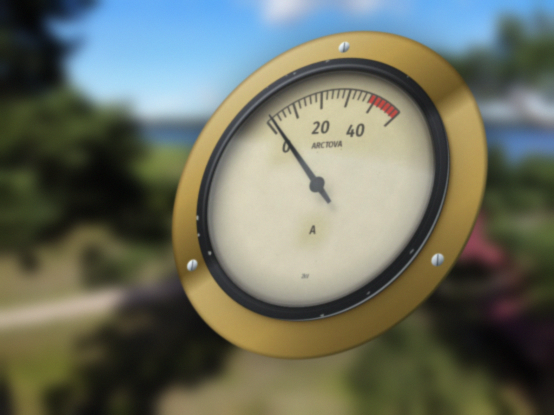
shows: 2 A
